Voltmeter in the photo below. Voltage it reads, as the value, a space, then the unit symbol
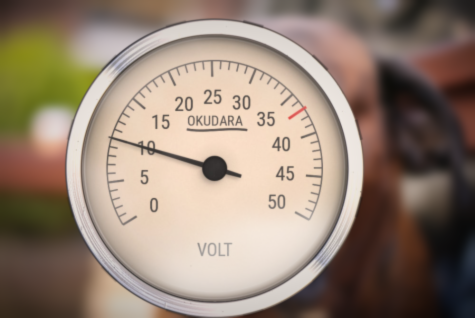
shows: 10 V
